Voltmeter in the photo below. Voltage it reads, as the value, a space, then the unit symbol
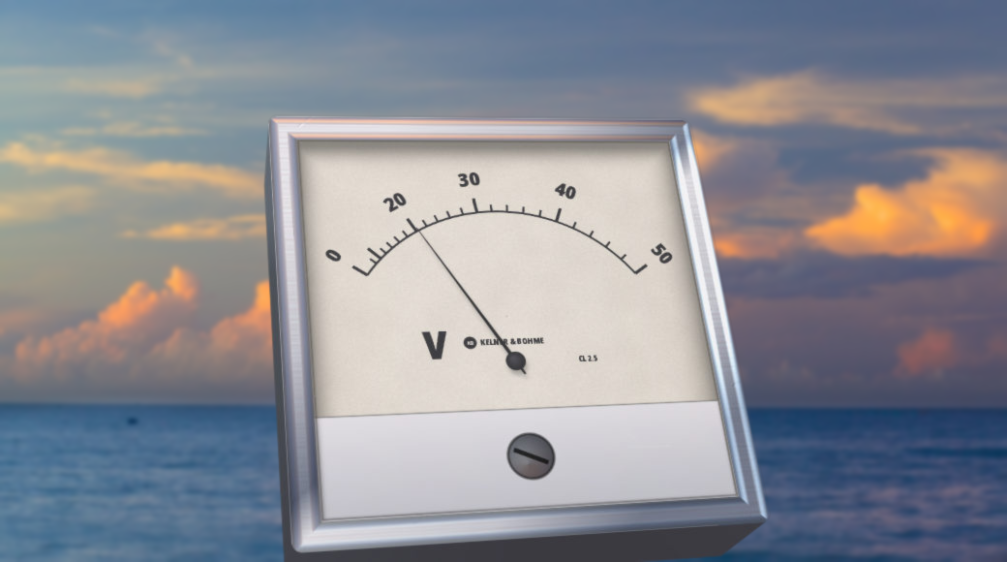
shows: 20 V
